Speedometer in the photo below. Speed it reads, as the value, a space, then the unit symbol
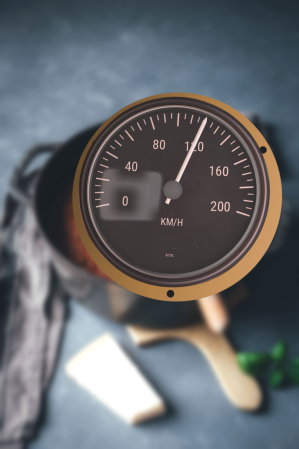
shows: 120 km/h
